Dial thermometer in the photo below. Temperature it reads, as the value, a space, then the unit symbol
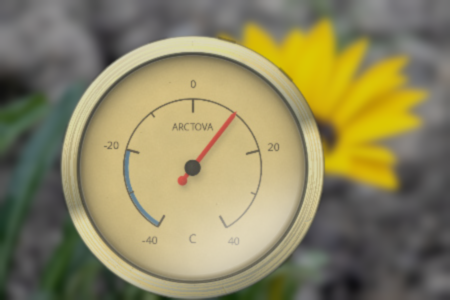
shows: 10 °C
